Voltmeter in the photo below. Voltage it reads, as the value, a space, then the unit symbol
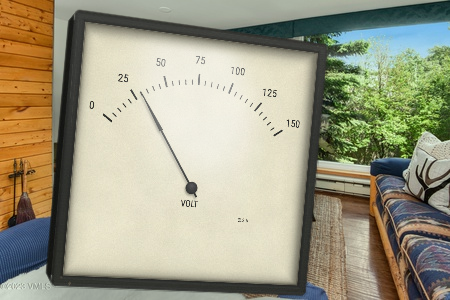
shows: 30 V
